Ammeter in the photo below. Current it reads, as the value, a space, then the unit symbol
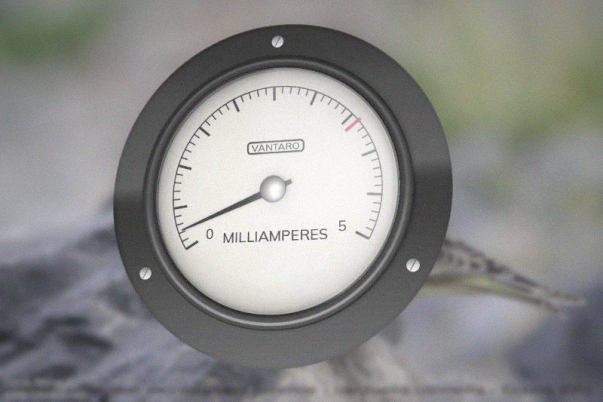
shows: 0.2 mA
